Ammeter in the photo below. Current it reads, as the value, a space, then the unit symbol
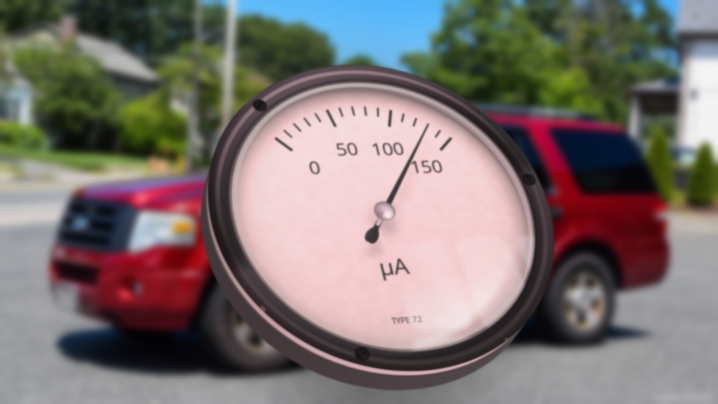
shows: 130 µA
